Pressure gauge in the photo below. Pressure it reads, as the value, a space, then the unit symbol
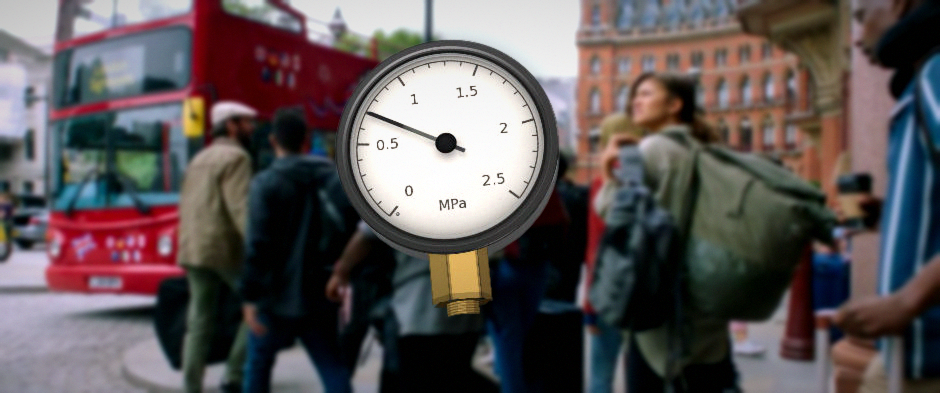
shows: 0.7 MPa
